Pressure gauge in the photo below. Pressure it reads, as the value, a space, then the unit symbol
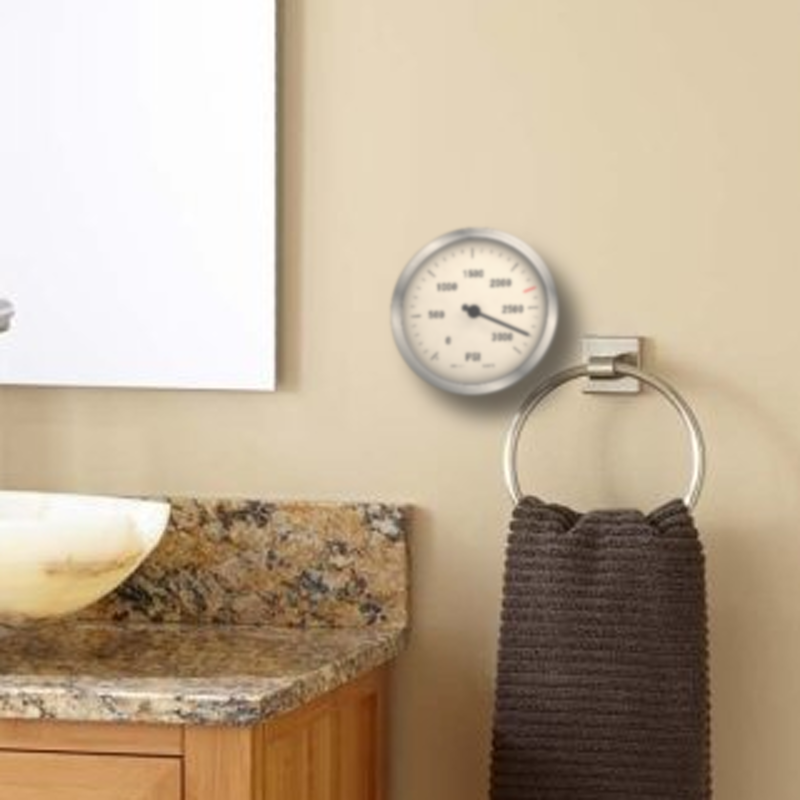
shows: 2800 psi
